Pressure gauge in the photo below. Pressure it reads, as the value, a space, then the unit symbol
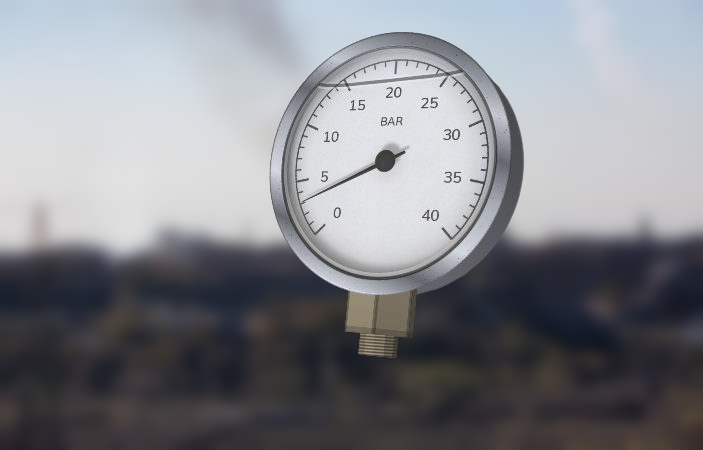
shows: 3 bar
